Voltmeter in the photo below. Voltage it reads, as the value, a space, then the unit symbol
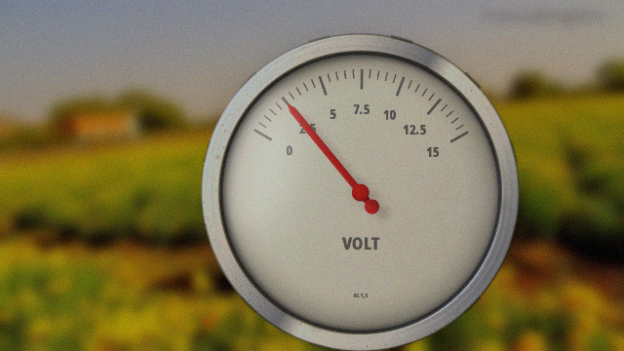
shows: 2.5 V
